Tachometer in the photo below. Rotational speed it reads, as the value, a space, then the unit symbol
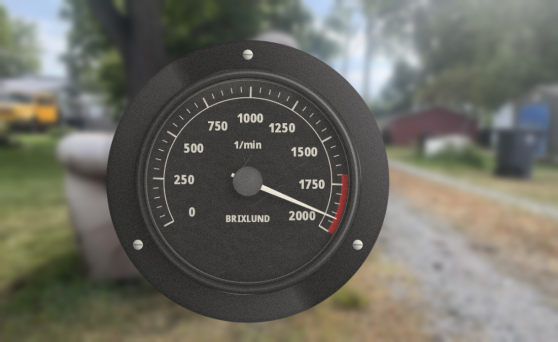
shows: 1925 rpm
